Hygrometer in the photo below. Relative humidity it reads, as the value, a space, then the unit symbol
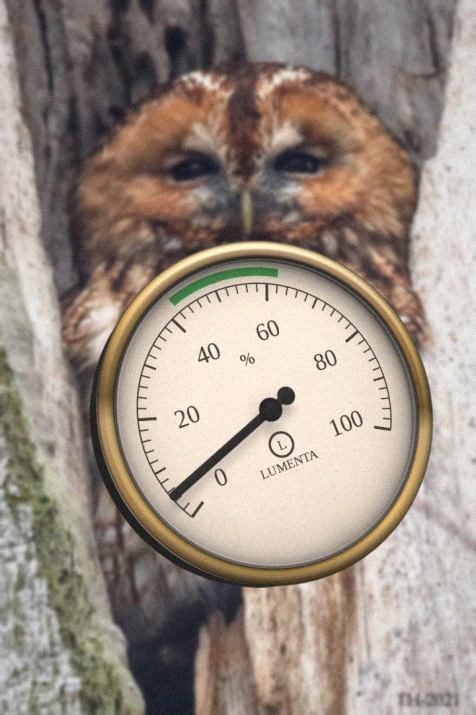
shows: 5 %
